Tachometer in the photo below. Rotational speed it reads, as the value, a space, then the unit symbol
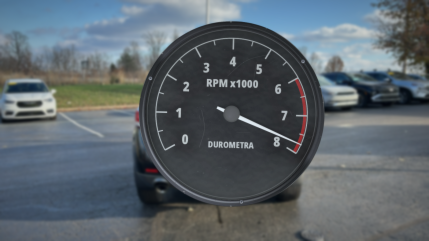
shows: 7750 rpm
